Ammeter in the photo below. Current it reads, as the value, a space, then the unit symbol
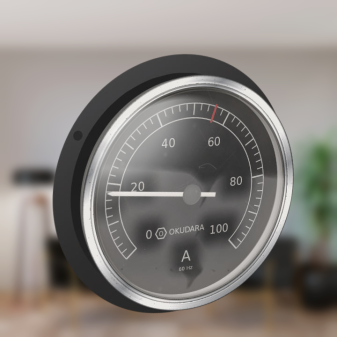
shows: 18 A
